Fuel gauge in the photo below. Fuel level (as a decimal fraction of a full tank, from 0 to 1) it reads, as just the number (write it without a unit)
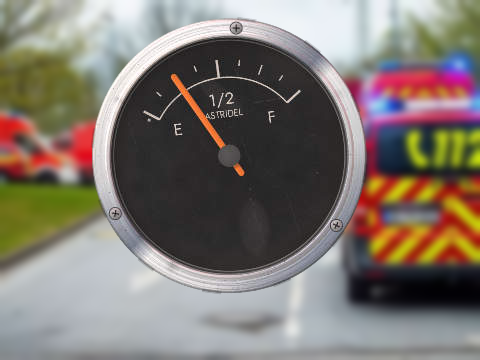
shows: 0.25
